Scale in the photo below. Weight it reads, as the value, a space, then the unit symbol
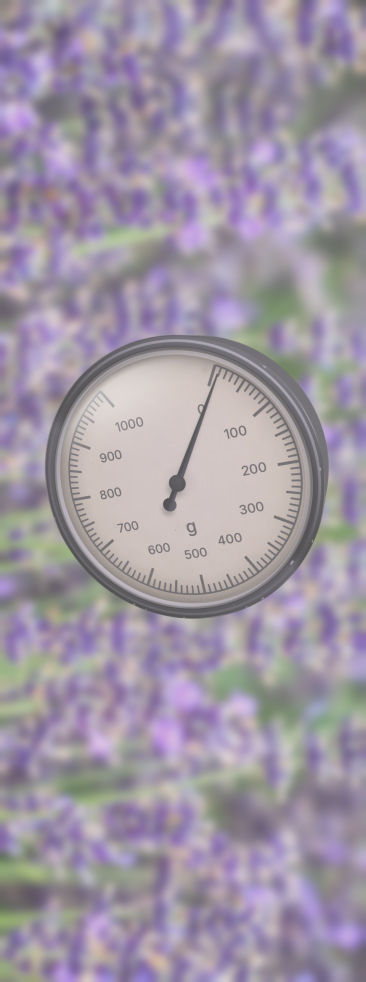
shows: 10 g
